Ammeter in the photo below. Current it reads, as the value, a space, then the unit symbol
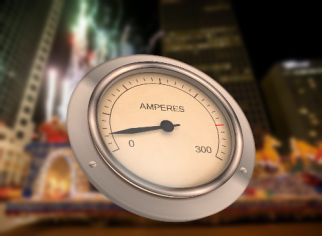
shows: 20 A
